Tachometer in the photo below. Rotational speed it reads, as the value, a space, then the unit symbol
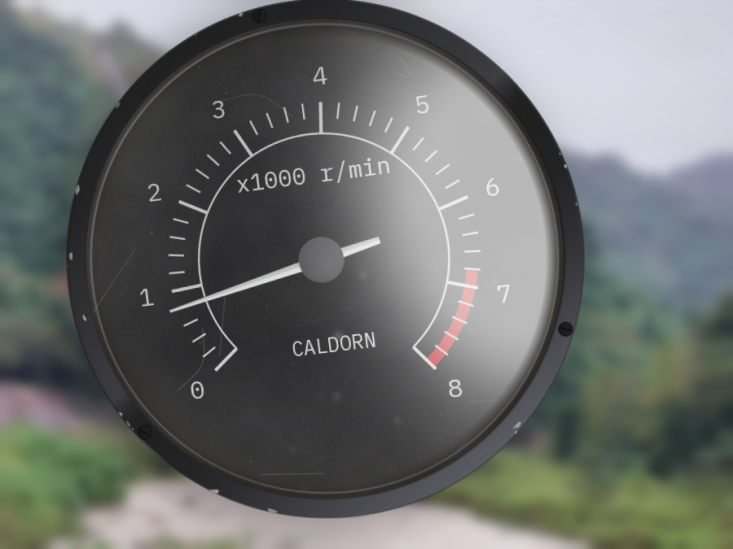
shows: 800 rpm
